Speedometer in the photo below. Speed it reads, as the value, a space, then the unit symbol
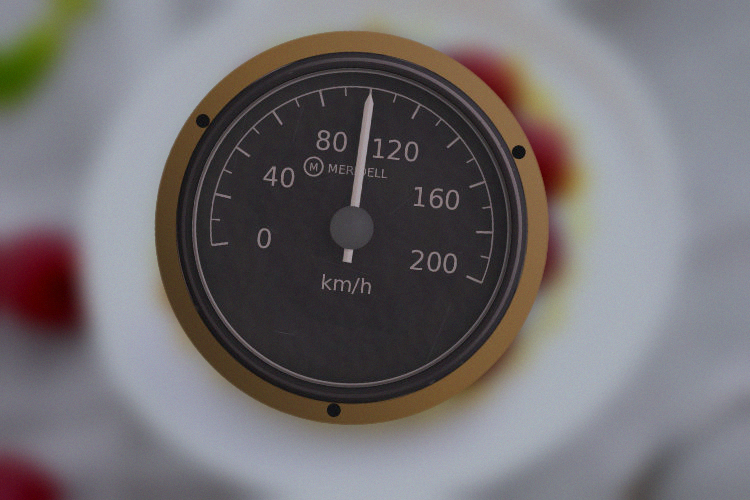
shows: 100 km/h
